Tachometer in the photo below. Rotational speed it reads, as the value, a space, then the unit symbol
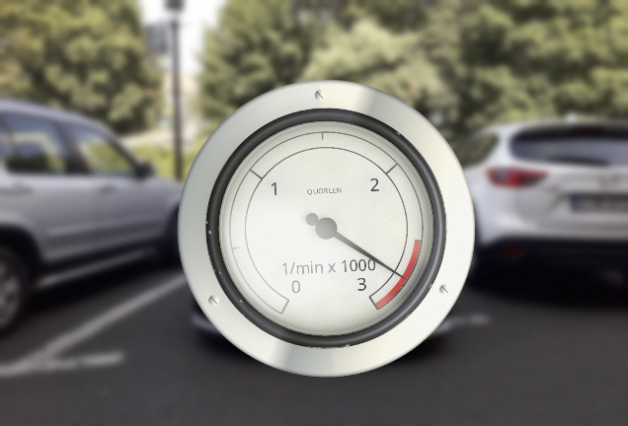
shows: 2750 rpm
